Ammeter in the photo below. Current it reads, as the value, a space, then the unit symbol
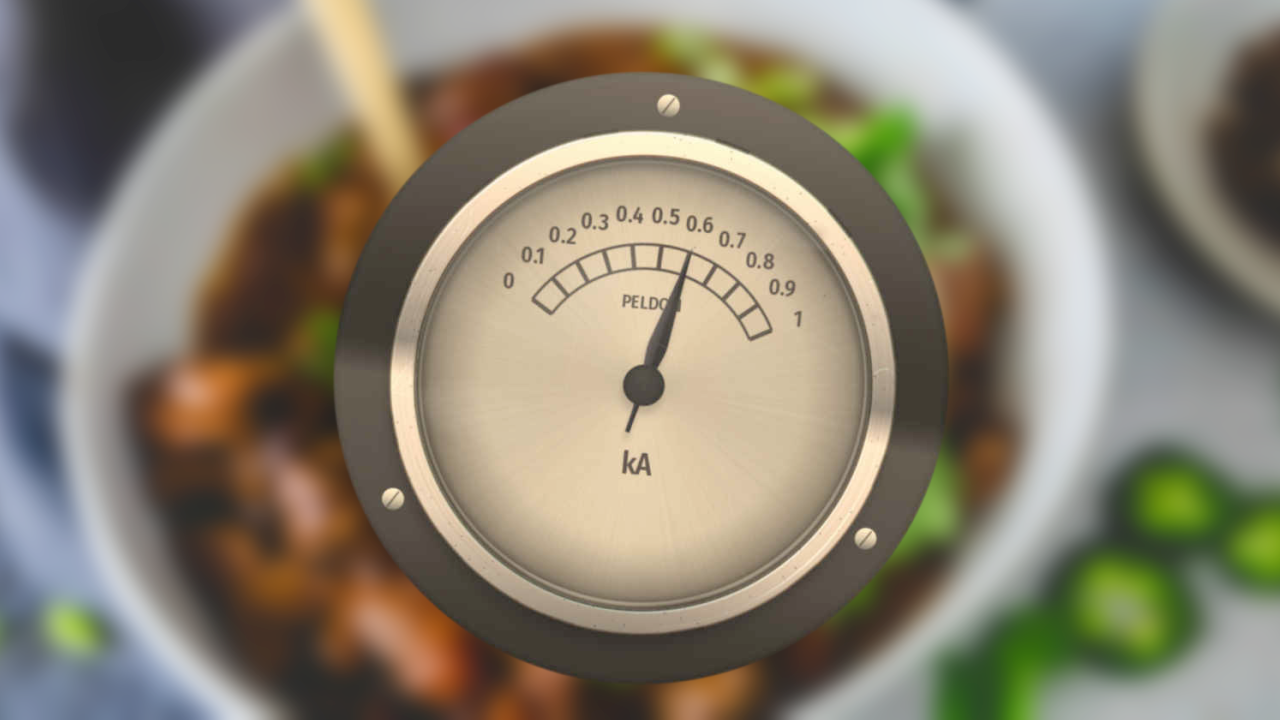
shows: 0.6 kA
